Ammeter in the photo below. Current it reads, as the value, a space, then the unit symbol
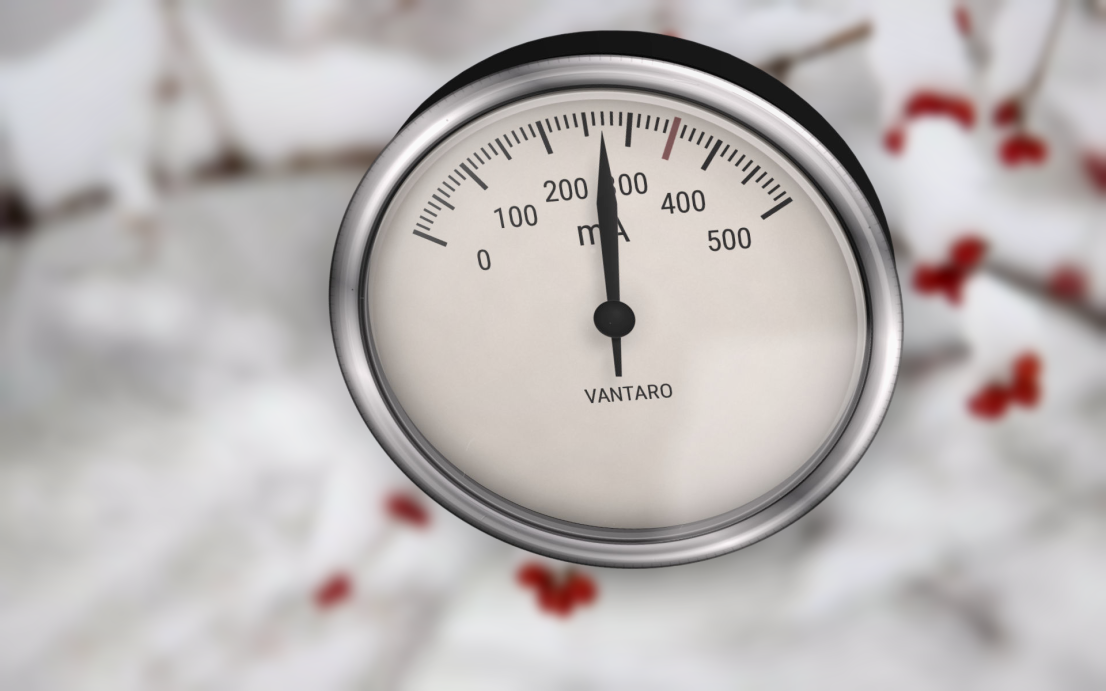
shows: 270 mA
